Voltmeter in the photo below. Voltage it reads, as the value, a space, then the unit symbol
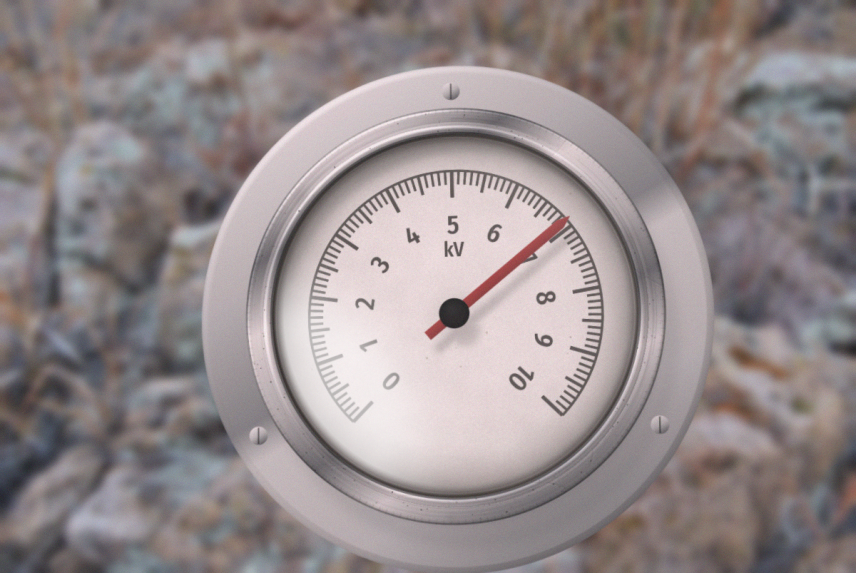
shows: 6.9 kV
